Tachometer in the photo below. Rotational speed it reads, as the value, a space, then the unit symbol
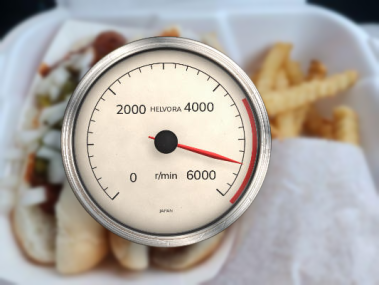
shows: 5400 rpm
